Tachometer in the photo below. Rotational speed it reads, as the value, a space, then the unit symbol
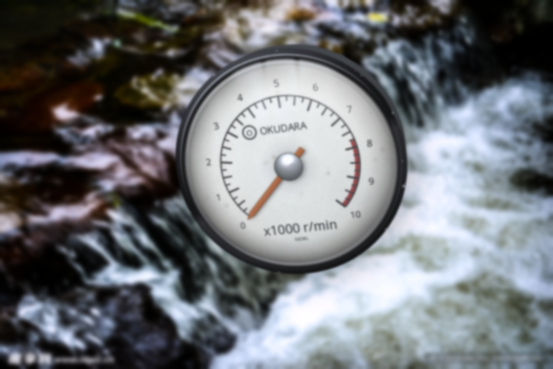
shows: 0 rpm
